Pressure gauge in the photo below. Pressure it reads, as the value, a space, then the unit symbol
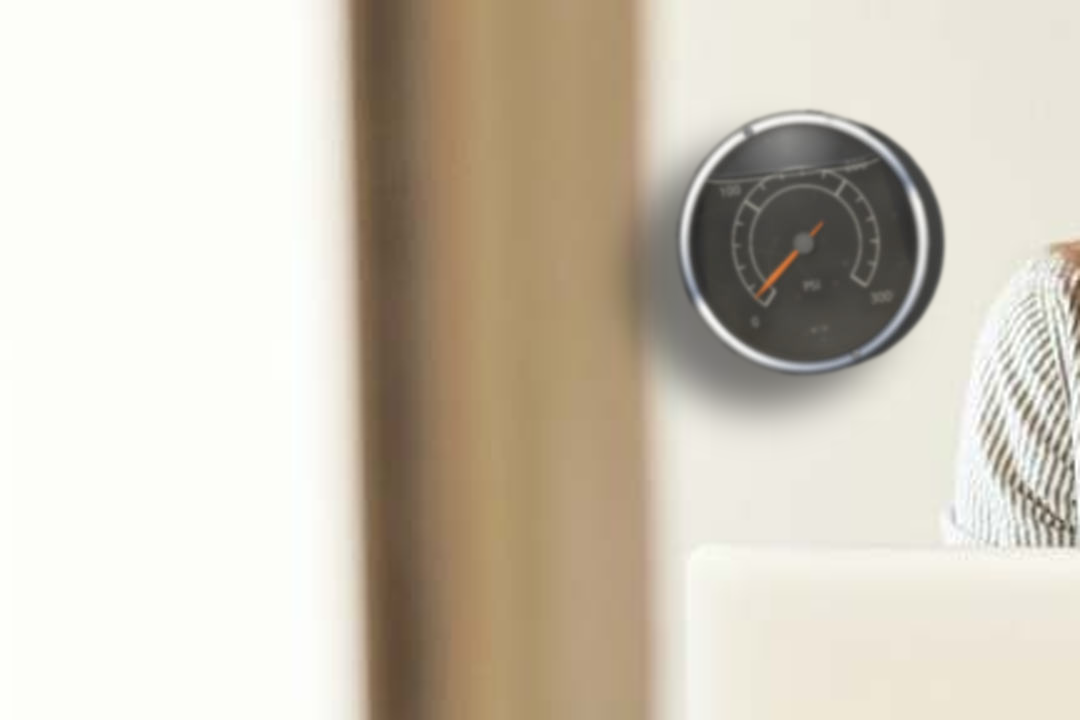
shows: 10 psi
